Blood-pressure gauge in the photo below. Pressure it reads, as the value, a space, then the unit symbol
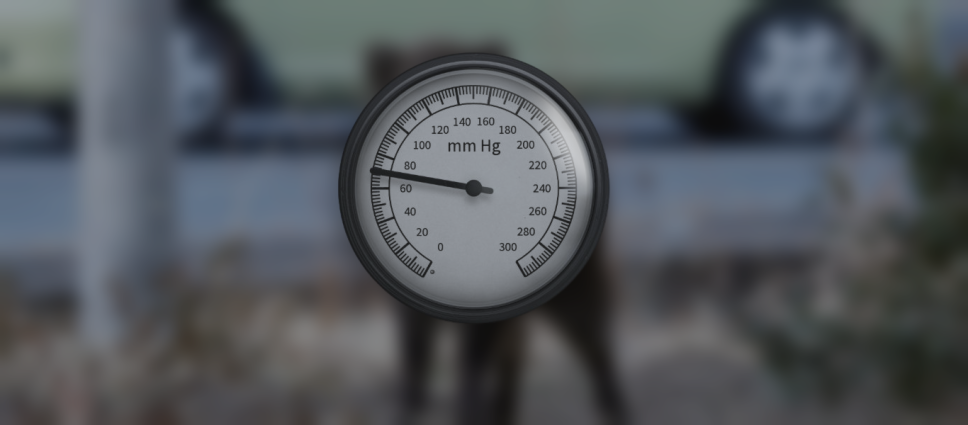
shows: 70 mmHg
